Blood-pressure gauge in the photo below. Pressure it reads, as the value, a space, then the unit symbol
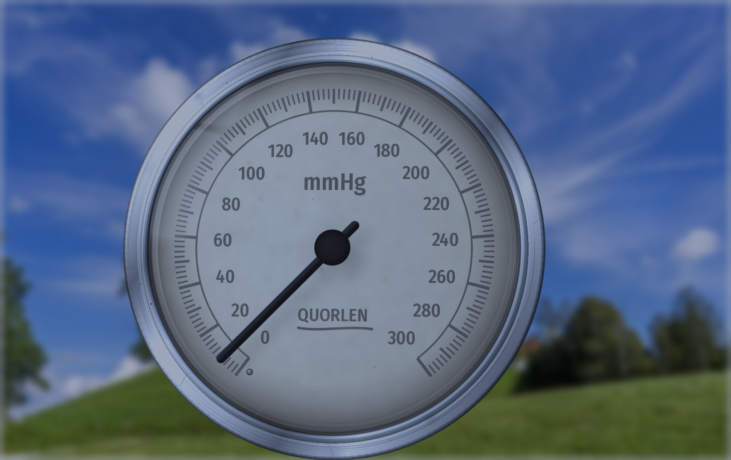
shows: 8 mmHg
